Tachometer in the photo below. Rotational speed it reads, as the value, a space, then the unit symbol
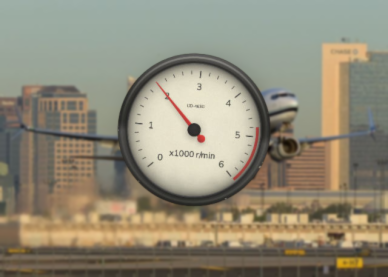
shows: 2000 rpm
